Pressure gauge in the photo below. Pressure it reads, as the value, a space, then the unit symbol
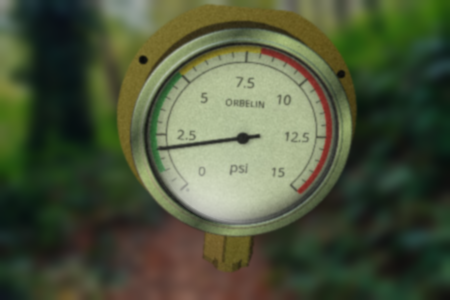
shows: 2 psi
